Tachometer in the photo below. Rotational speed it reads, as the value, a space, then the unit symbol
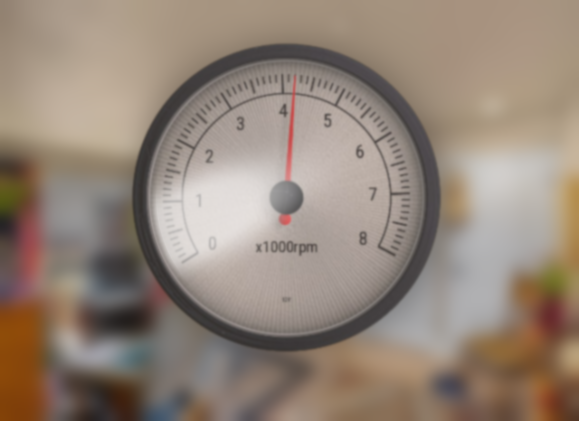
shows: 4200 rpm
